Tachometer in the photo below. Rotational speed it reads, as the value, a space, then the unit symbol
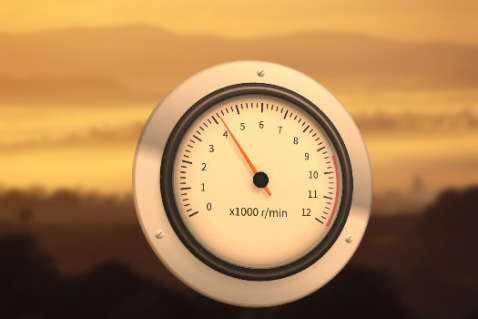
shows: 4200 rpm
